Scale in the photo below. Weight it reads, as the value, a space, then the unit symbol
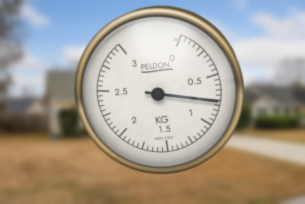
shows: 0.75 kg
